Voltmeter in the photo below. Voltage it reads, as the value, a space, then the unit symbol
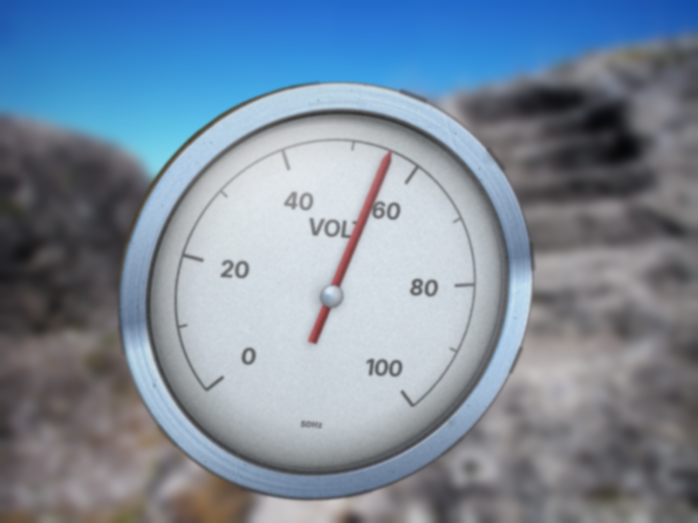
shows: 55 V
